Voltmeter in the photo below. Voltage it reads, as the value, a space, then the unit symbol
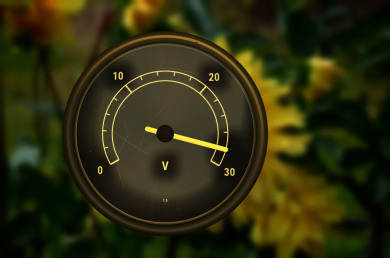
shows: 28 V
